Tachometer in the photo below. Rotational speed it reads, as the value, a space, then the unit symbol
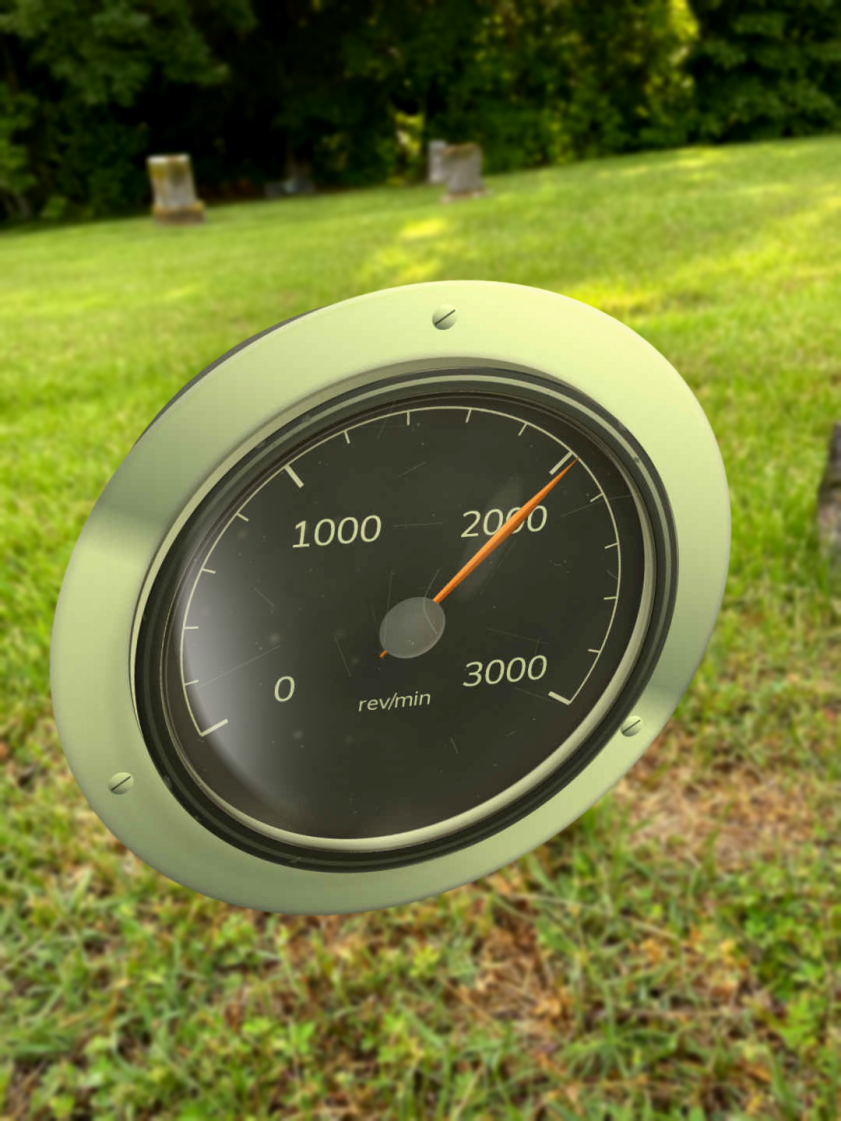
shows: 2000 rpm
